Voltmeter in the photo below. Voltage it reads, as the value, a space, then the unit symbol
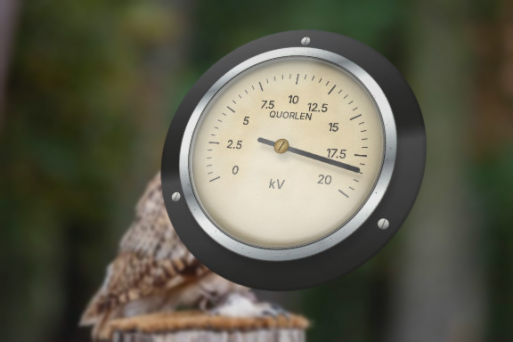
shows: 18.5 kV
